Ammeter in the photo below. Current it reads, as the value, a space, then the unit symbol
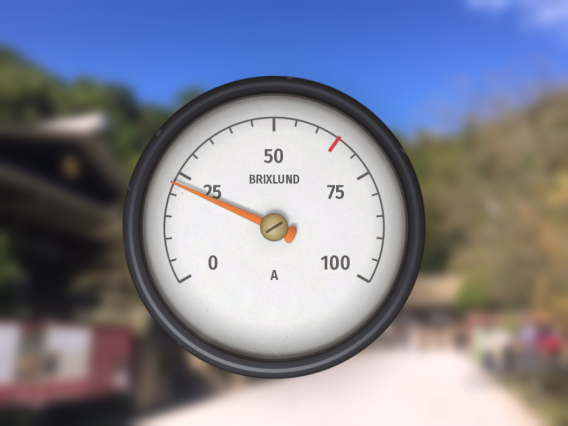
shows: 22.5 A
